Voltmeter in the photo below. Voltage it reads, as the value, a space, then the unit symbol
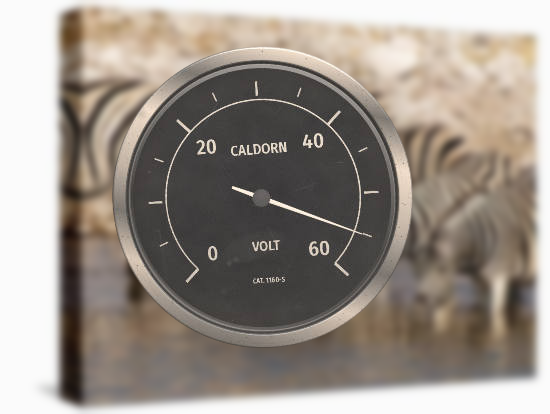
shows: 55 V
